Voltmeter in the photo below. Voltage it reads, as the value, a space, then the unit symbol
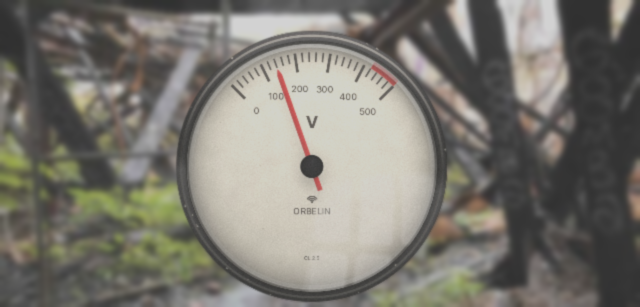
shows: 140 V
